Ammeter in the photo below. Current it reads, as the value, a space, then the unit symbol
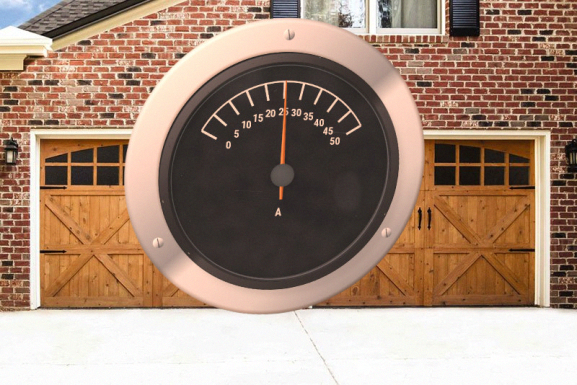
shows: 25 A
